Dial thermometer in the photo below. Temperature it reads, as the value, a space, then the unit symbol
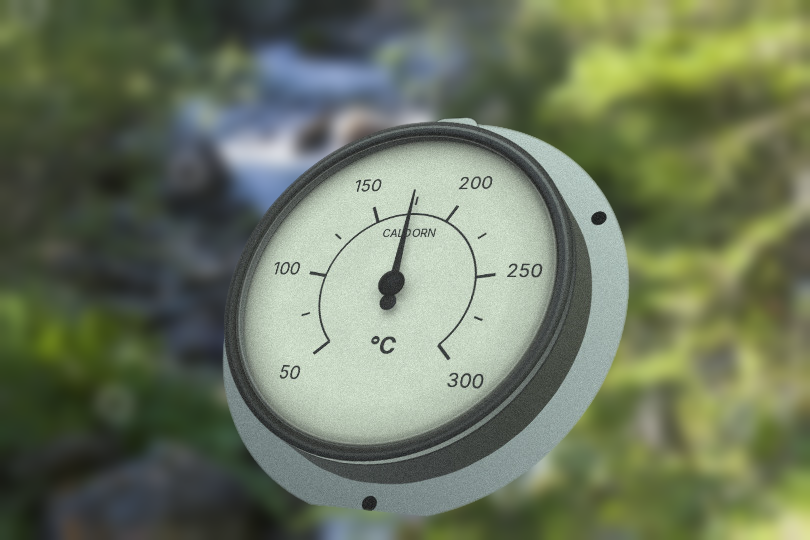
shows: 175 °C
